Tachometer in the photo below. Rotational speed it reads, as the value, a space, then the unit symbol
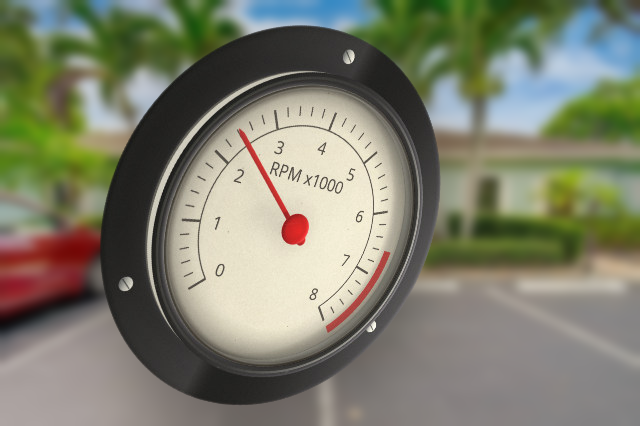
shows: 2400 rpm
